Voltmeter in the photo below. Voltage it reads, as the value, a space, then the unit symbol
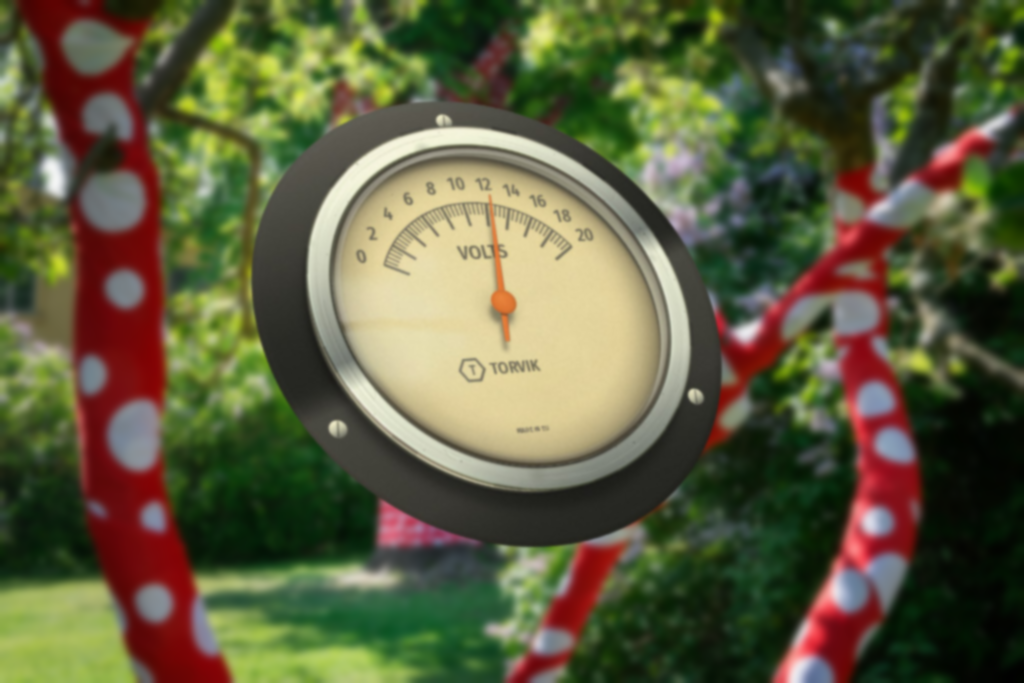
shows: 12 V
